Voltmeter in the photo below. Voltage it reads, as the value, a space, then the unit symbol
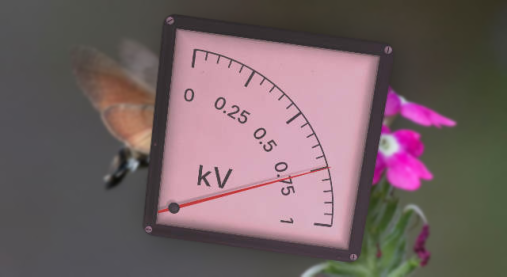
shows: 0.75 kV
